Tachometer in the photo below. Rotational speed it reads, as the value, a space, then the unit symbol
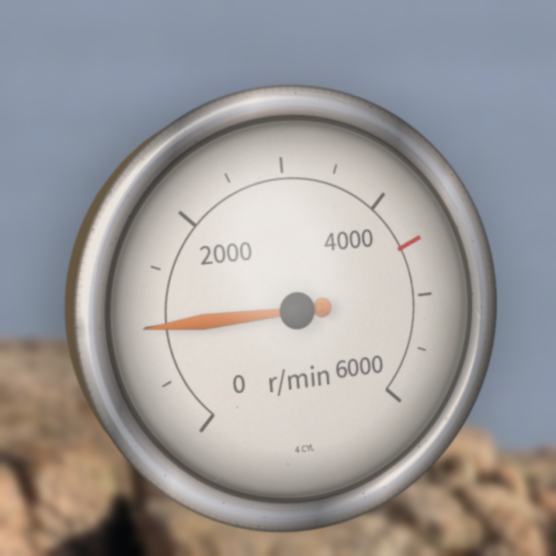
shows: 1000 rpm
